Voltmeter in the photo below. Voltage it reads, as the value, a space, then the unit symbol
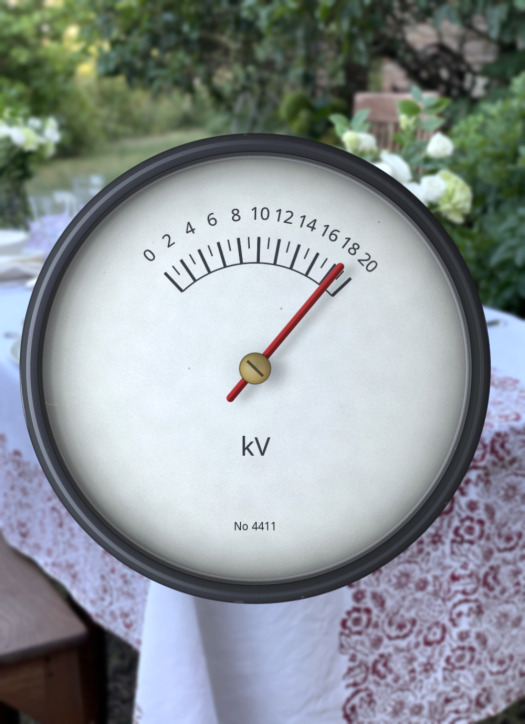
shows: 18.5 kV
